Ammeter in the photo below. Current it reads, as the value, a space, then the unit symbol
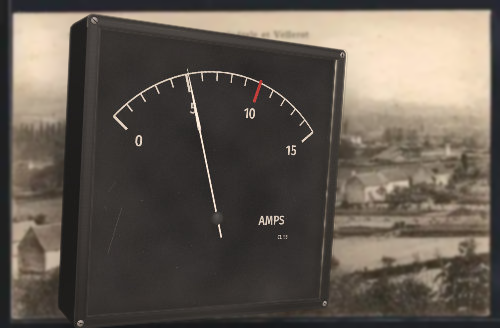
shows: 5 A
